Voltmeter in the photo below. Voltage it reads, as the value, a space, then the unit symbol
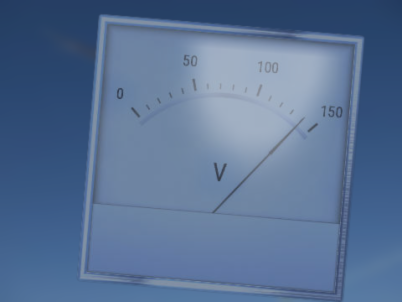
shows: 140 V
